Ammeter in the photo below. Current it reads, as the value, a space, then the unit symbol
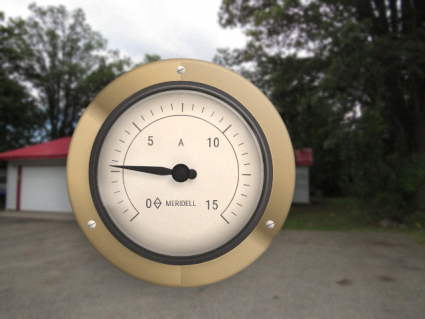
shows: 2.75 A
